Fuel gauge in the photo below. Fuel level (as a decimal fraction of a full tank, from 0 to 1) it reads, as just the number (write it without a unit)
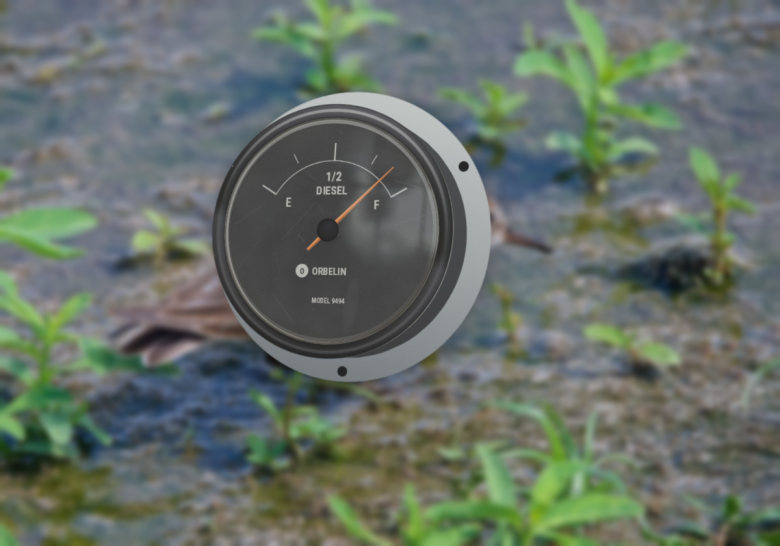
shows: 0.875
